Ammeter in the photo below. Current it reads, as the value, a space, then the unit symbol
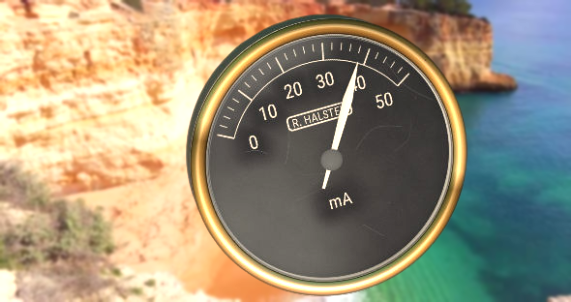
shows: 38 mA
